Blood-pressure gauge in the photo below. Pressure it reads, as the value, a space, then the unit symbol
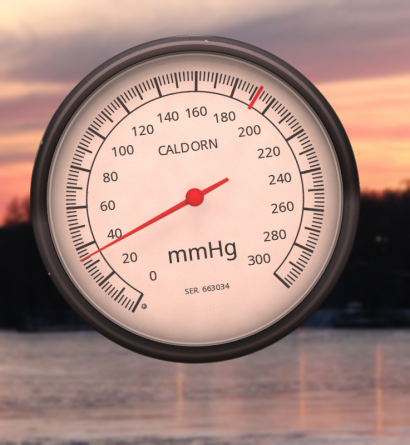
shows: 34 mmHg
